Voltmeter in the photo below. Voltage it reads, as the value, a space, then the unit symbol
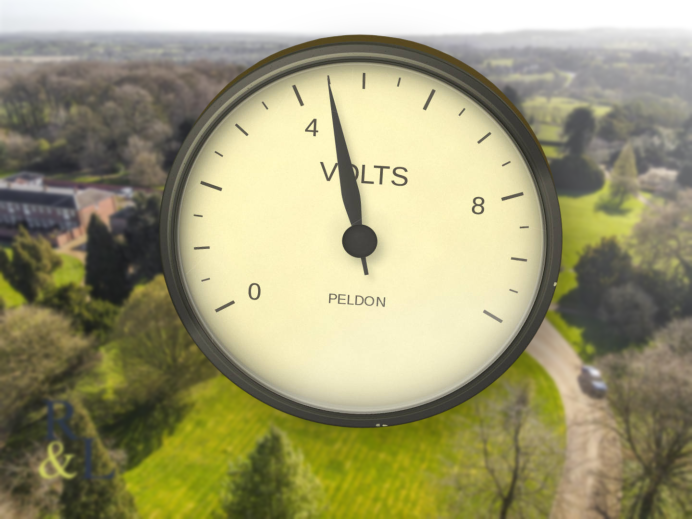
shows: 4.5 V
